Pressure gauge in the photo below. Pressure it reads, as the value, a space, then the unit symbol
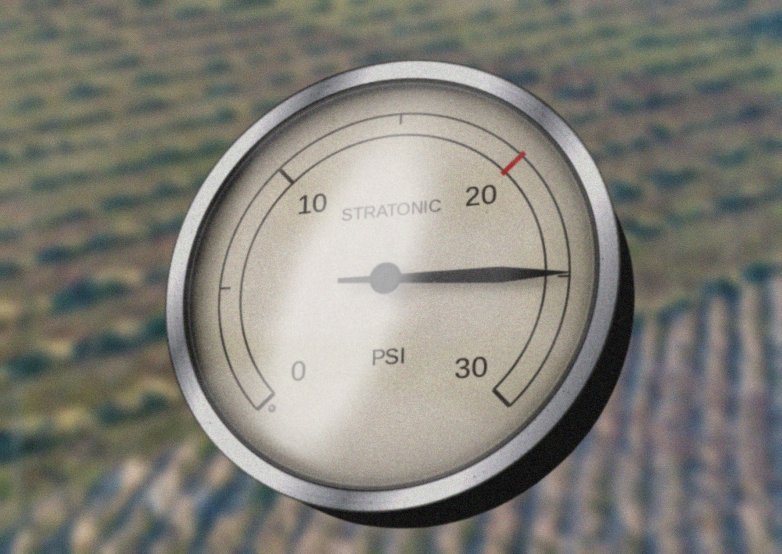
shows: 25 psi
